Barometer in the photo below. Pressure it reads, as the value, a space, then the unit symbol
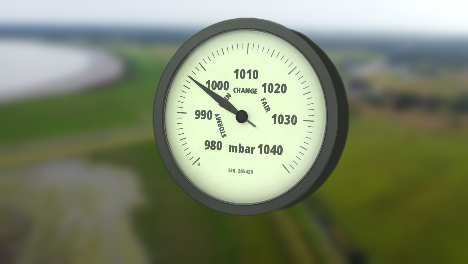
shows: 997 mbar
